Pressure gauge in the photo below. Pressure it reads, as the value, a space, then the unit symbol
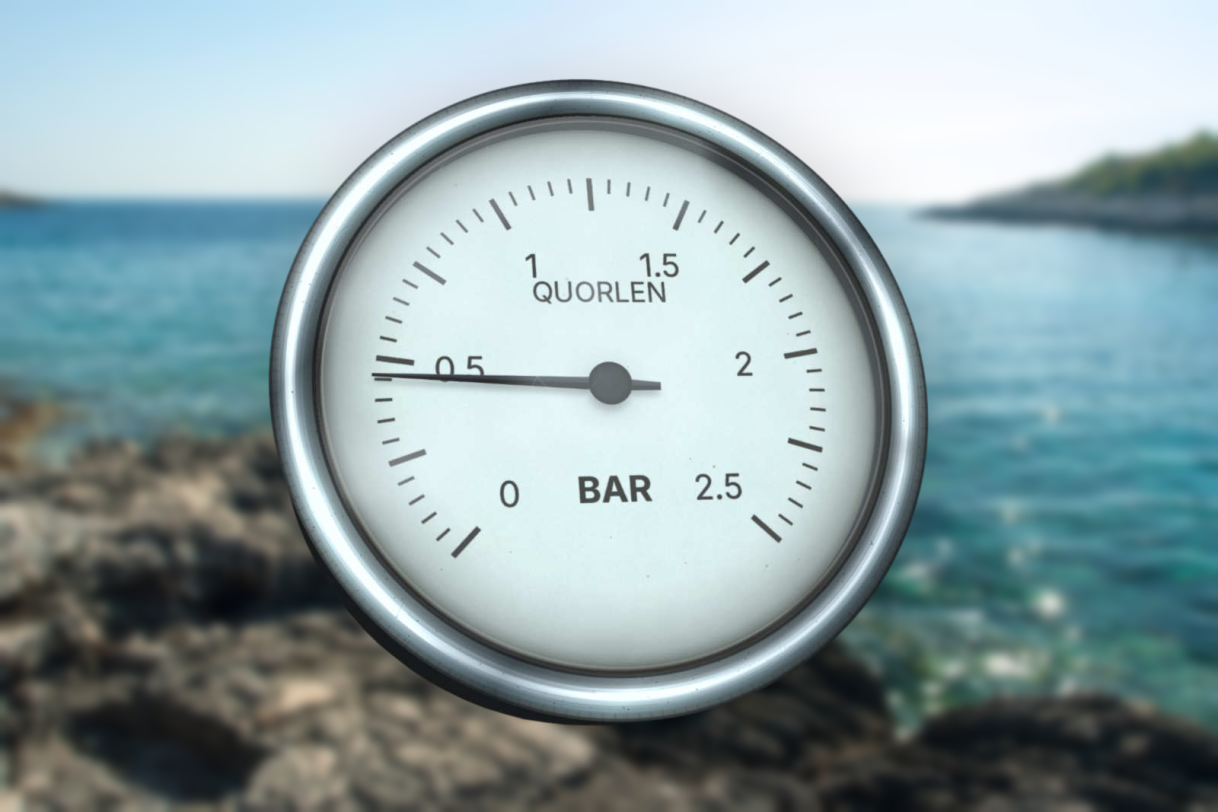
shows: 0.45 bar
